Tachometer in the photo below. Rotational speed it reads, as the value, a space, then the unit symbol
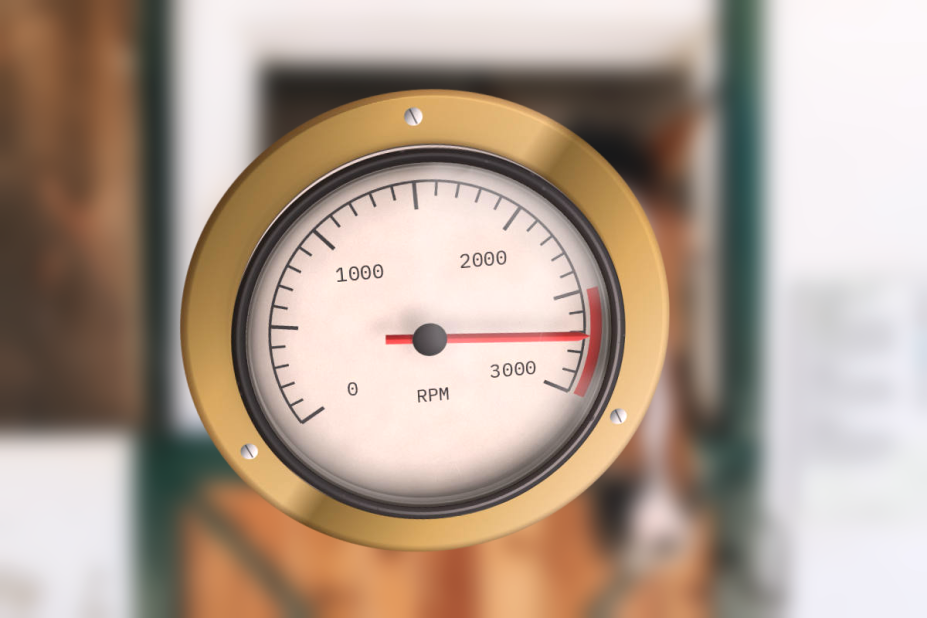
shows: 2700 rpm
